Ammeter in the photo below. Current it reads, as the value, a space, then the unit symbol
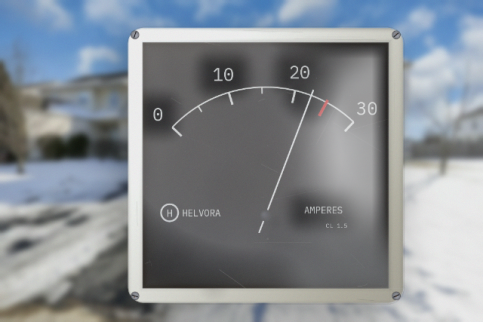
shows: 22.5 A
